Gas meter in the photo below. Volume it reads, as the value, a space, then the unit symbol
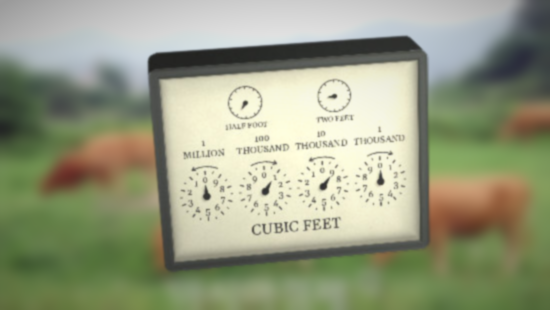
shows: 9000 ft³
